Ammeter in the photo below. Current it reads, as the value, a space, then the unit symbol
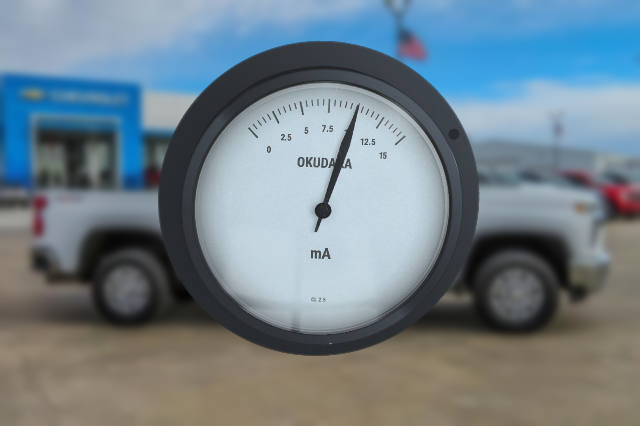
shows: 10 mA
